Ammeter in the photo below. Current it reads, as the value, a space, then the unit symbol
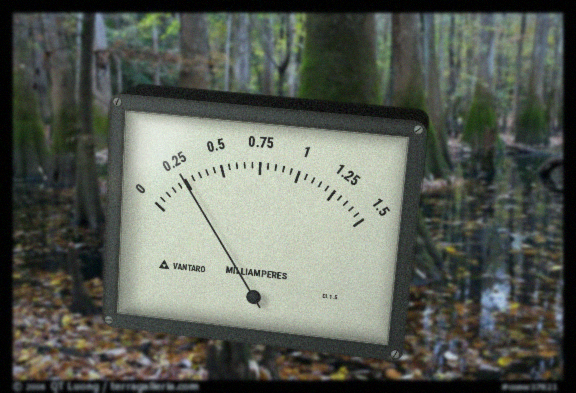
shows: 0.25 mA
